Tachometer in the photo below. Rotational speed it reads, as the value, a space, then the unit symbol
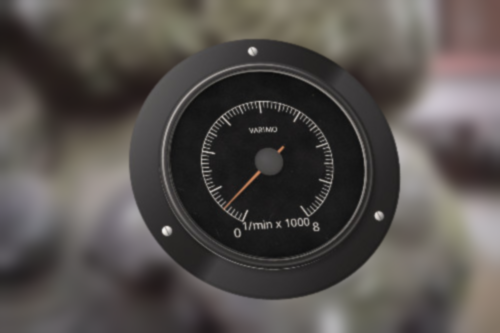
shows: 500 rpm
